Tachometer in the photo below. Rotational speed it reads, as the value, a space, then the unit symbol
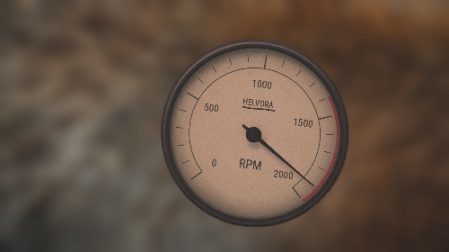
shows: 1900 rpm
